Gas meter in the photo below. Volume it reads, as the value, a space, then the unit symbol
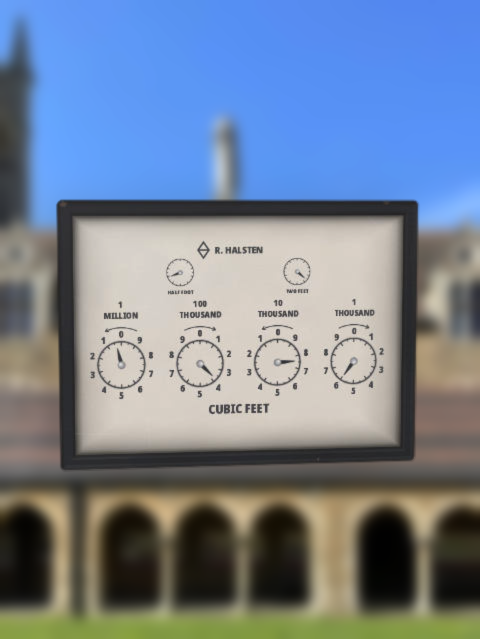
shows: 37600 ft³
